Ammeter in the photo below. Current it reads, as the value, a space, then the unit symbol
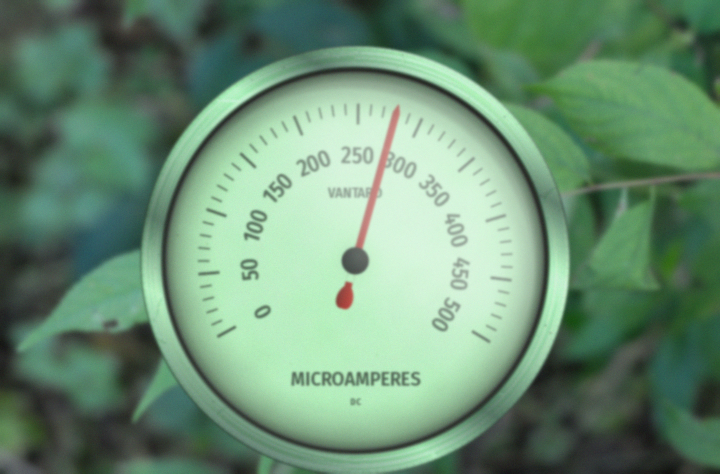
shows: 280 µA
